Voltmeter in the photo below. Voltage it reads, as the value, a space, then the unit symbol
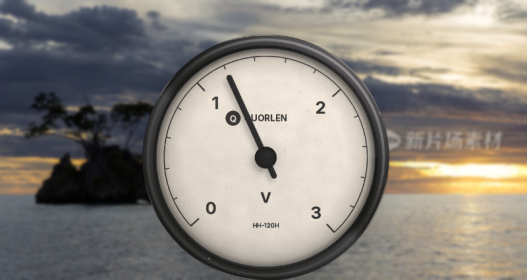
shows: 1.2 V
